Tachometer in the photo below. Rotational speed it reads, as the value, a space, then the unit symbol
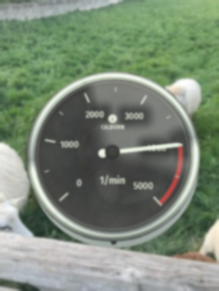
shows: 4000 rpm
